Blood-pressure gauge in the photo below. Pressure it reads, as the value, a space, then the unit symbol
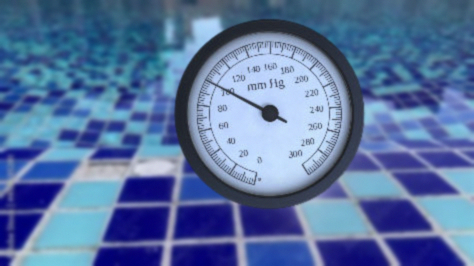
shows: 100 mmHg
